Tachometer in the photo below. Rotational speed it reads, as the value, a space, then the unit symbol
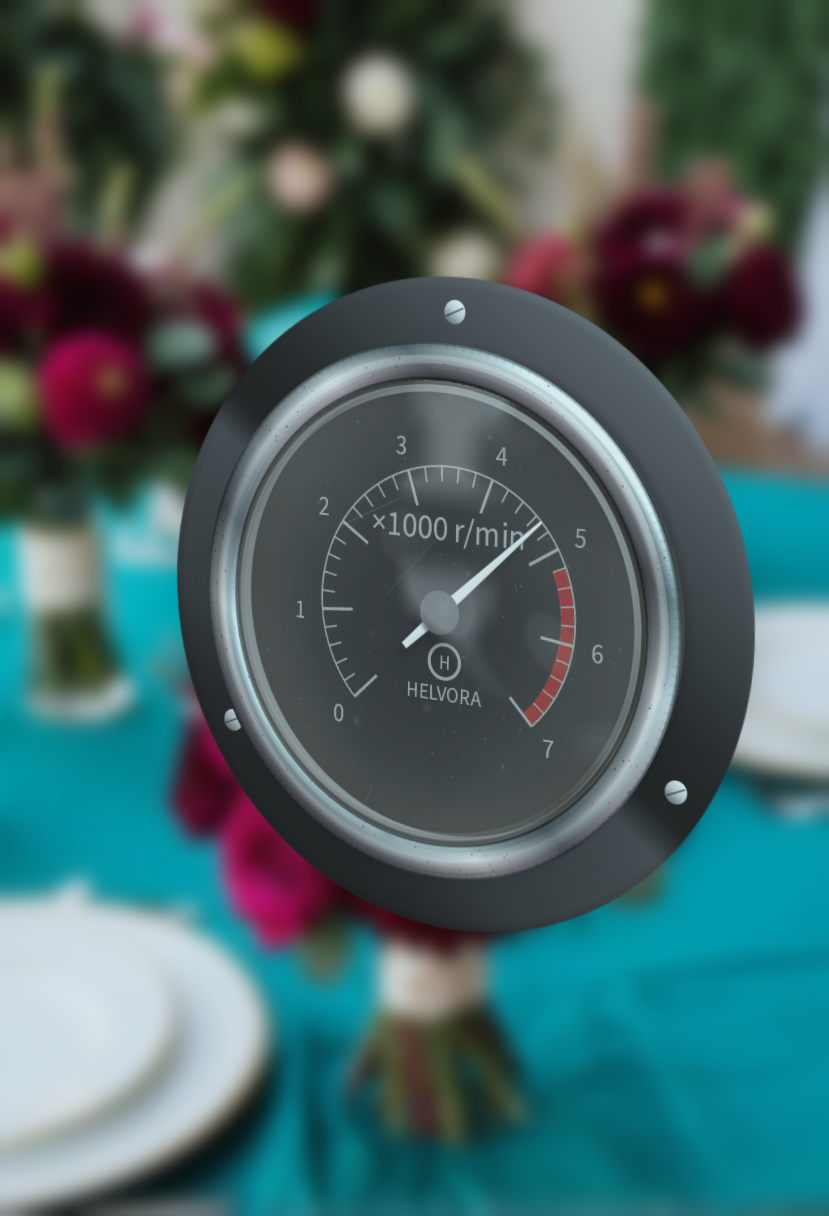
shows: 4700 rpm
